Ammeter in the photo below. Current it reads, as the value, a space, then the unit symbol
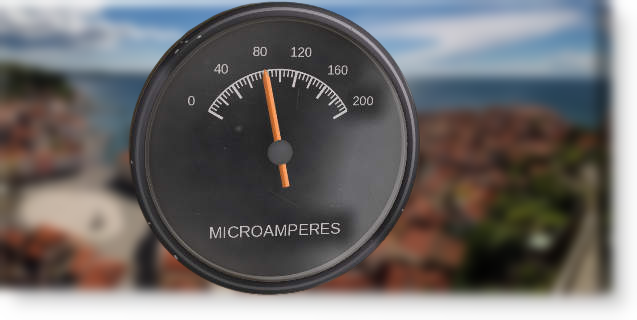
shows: 80 µA
